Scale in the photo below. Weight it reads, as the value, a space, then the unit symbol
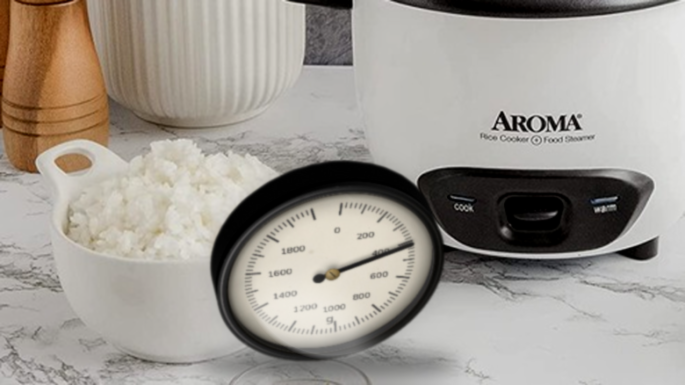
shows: 400 g
